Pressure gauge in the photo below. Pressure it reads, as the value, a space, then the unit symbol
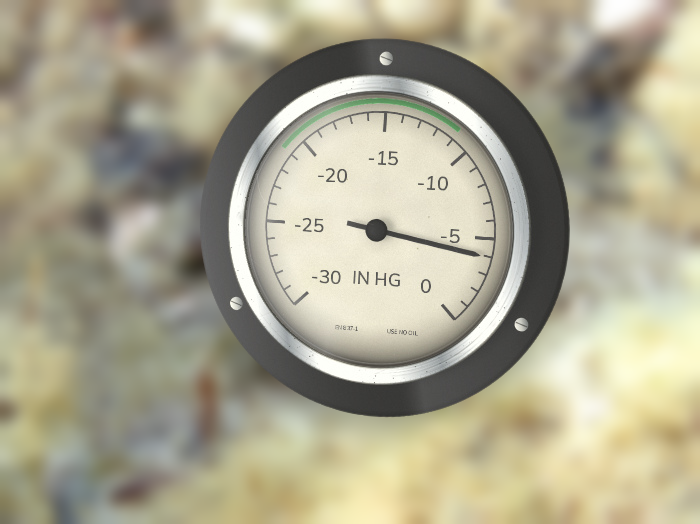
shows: -4 inHg
